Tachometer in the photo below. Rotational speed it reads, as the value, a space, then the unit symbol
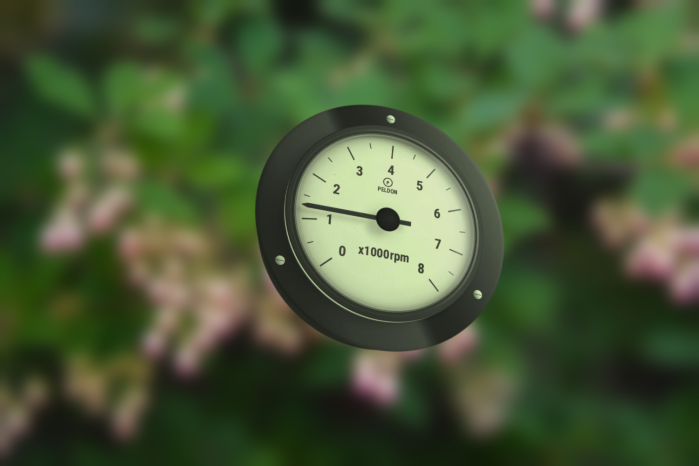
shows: 1250 rpm
